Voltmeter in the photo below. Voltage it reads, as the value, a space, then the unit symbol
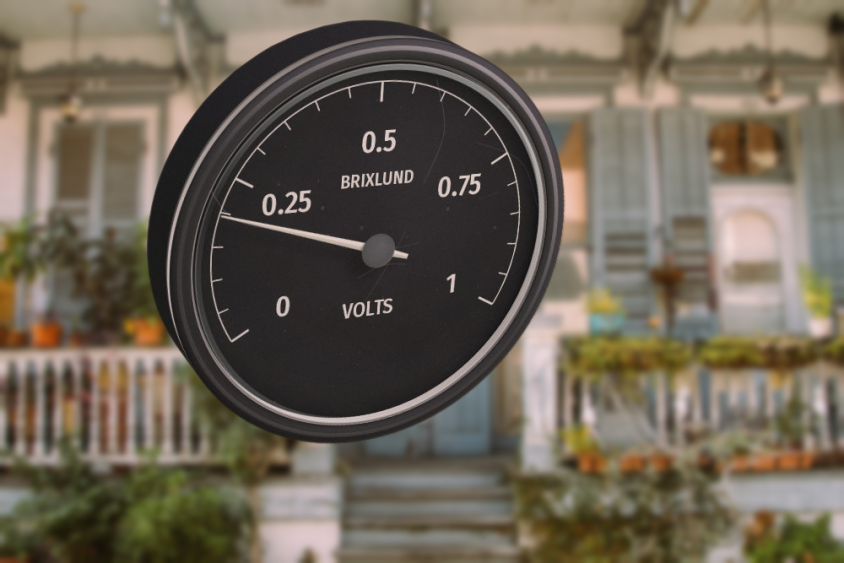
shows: 0.2 V
